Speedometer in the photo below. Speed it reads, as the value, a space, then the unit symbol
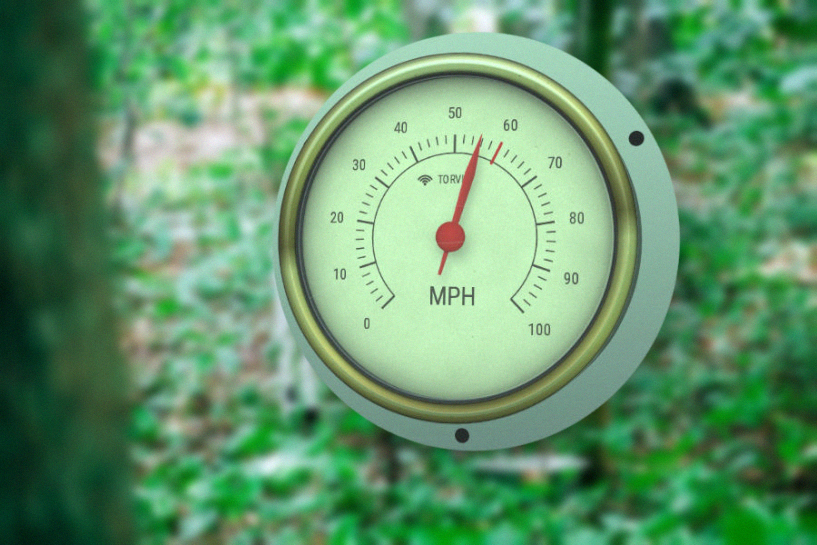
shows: 56 mph
